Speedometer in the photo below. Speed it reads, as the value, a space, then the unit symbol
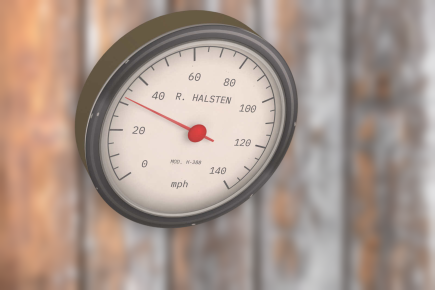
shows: 32.5 mph
